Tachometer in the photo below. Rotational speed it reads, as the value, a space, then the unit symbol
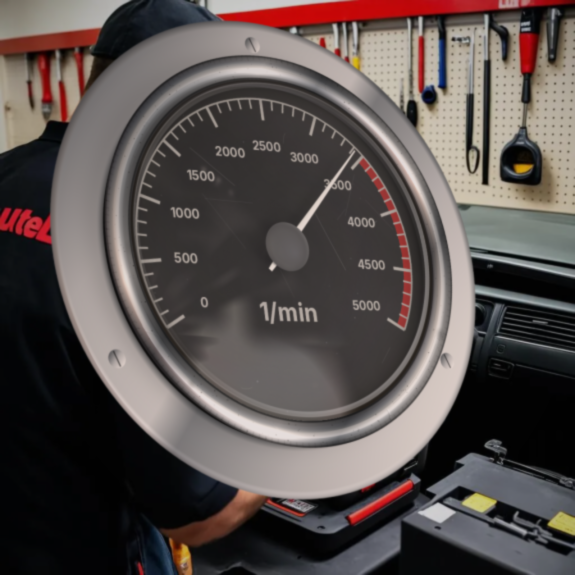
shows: 3400 rpm
